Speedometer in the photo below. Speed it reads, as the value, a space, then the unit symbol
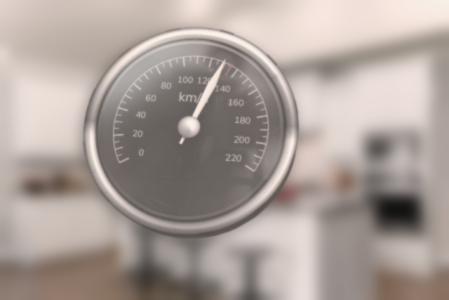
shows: 130 km/h
